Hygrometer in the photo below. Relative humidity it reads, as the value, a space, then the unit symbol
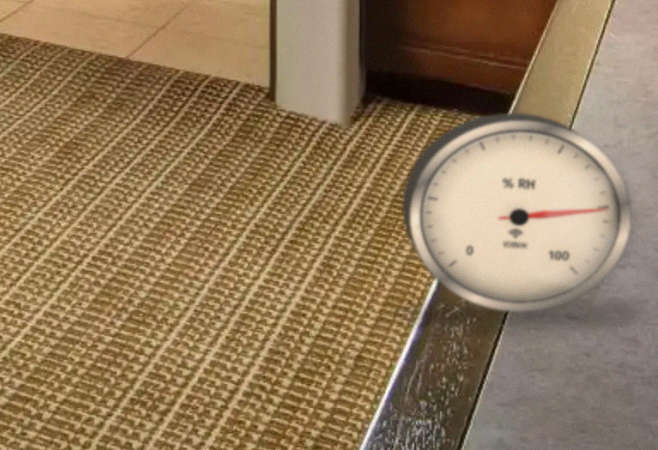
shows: 80 %
